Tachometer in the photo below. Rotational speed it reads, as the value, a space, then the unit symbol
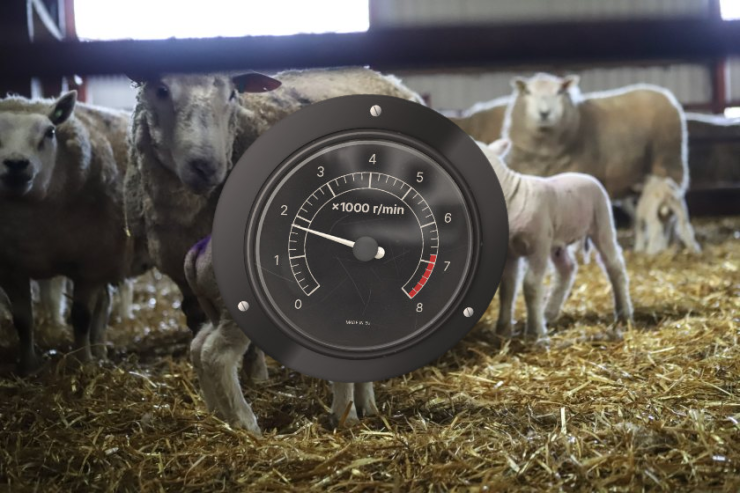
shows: 1800 rpm
